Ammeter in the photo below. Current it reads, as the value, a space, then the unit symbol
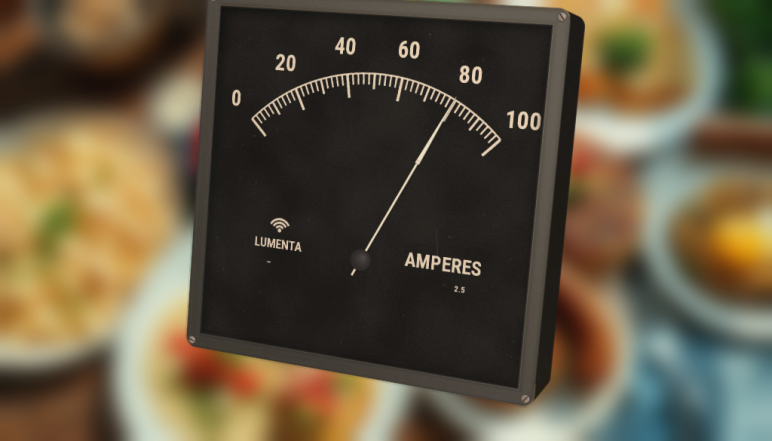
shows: 80 A
